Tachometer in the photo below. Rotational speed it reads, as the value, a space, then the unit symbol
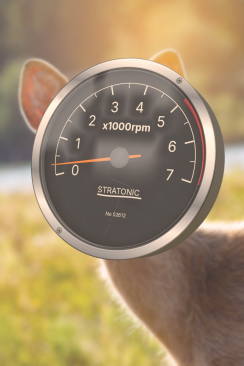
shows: 250 rpm
